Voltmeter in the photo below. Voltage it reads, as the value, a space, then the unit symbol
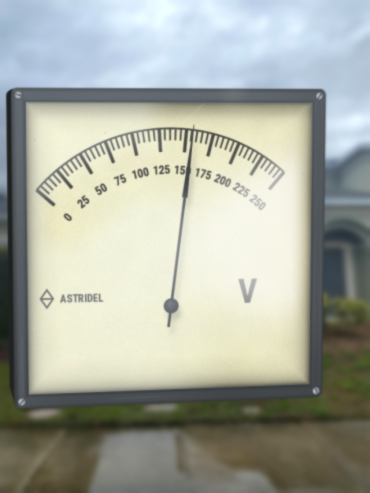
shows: 155 V
